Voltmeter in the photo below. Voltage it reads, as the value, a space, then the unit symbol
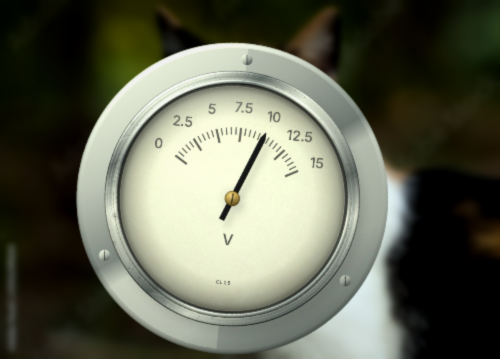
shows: 10 V
